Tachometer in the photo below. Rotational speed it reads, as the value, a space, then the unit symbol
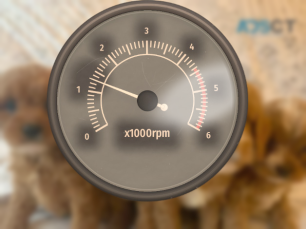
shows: 1300 rpm
